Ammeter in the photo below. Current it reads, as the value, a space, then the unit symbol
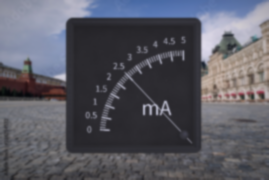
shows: 2.5 mA
